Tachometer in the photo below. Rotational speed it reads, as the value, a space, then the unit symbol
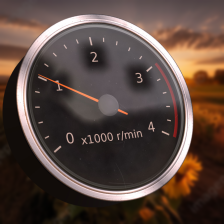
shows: 1000 rpm
